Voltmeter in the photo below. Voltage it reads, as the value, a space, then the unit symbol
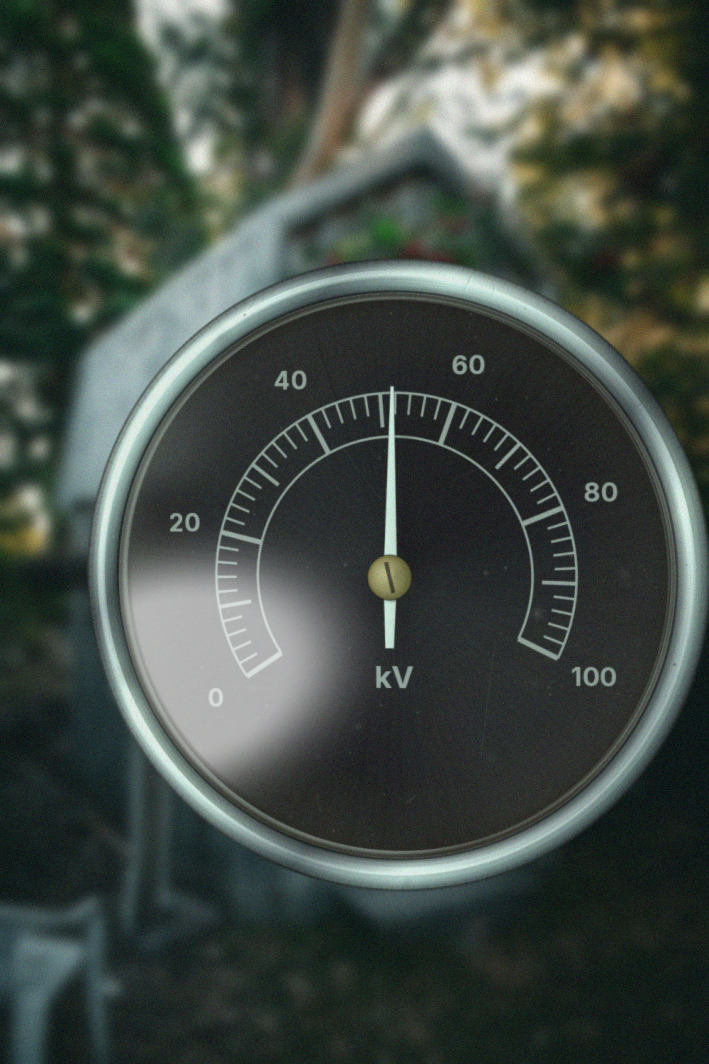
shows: 52 kV
